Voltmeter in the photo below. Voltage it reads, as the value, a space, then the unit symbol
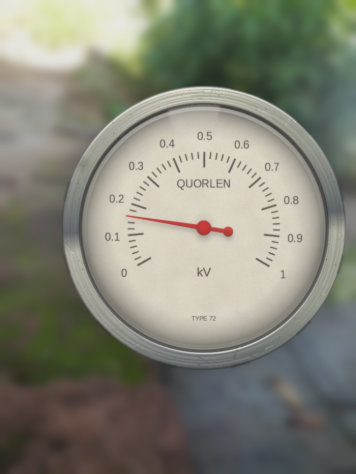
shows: 0.16 kV
